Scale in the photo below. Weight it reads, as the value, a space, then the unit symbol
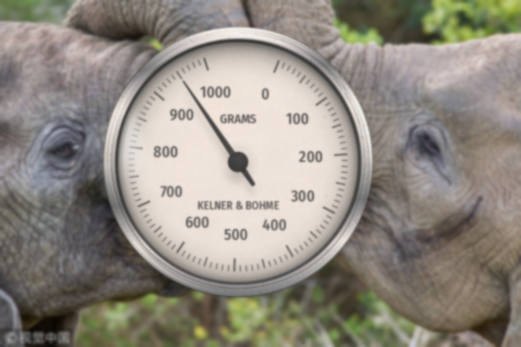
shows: 950 g
